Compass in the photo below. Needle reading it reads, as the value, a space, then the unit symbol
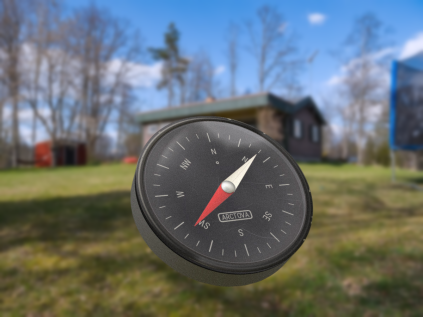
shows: 230 °
